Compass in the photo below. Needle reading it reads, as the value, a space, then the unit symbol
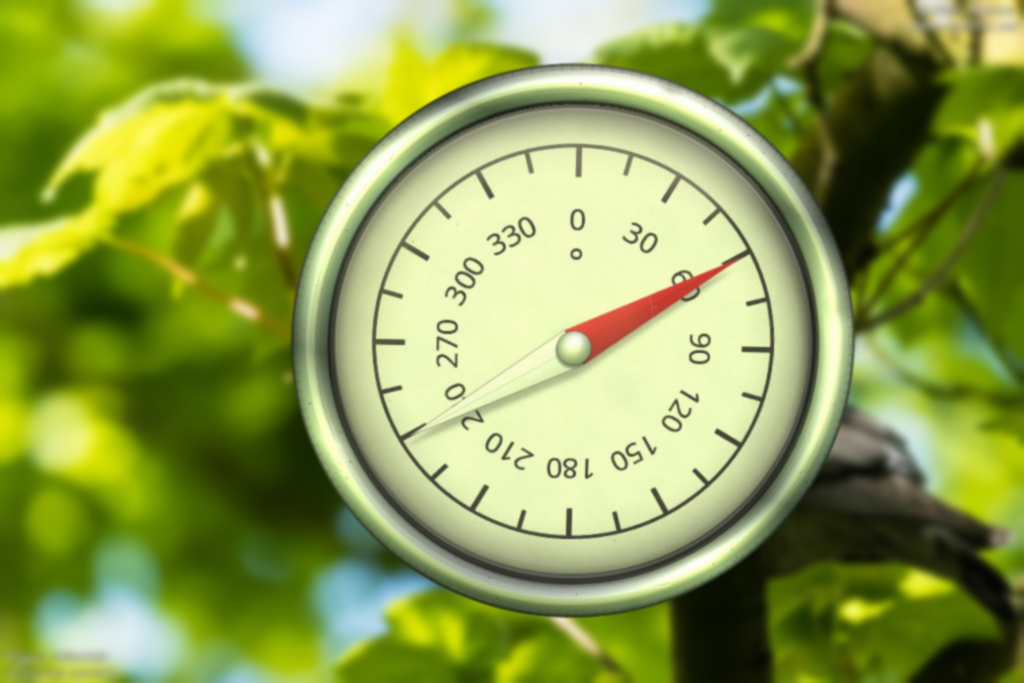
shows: 60 °
